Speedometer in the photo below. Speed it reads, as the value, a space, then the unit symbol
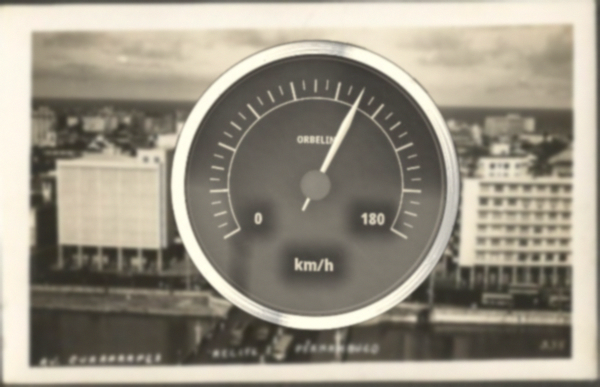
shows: 110 km/h
